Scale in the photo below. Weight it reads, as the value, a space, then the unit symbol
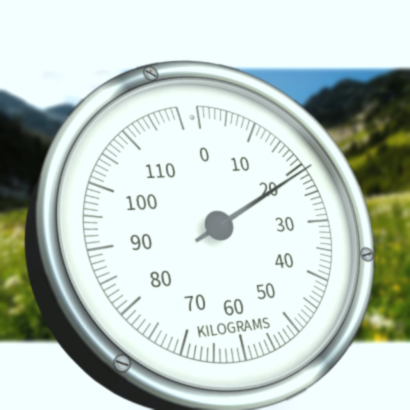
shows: 21 kg
